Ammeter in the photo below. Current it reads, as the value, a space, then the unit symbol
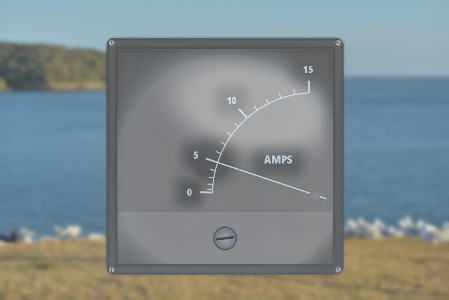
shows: 5 A
